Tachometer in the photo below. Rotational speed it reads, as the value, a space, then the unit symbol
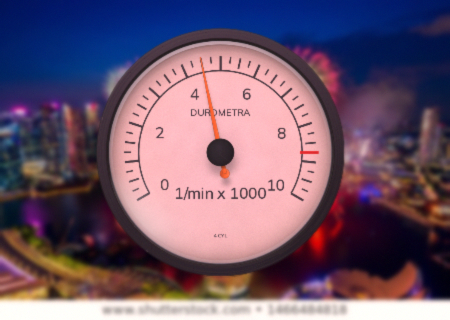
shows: 4500 rpm
